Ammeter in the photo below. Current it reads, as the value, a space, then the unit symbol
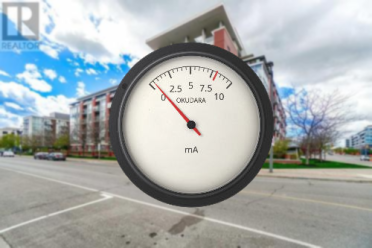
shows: 0.5 mA
